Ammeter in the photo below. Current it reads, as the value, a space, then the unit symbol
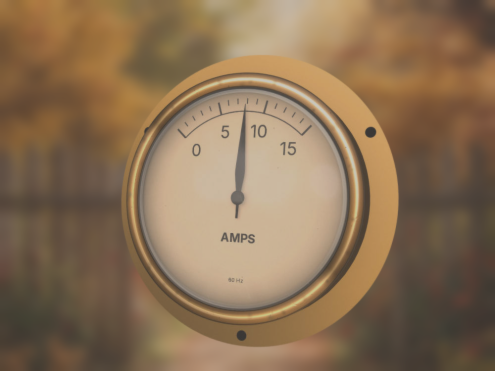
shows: 8 A
